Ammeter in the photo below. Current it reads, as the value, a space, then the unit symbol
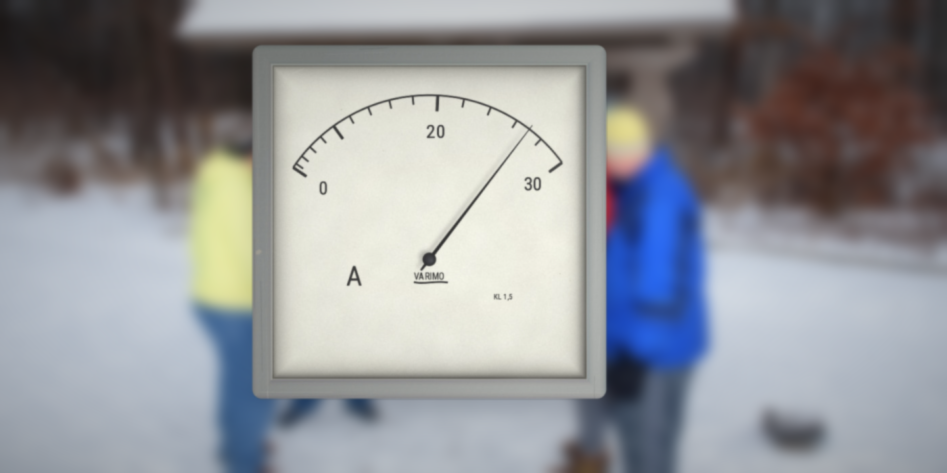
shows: 27 A
